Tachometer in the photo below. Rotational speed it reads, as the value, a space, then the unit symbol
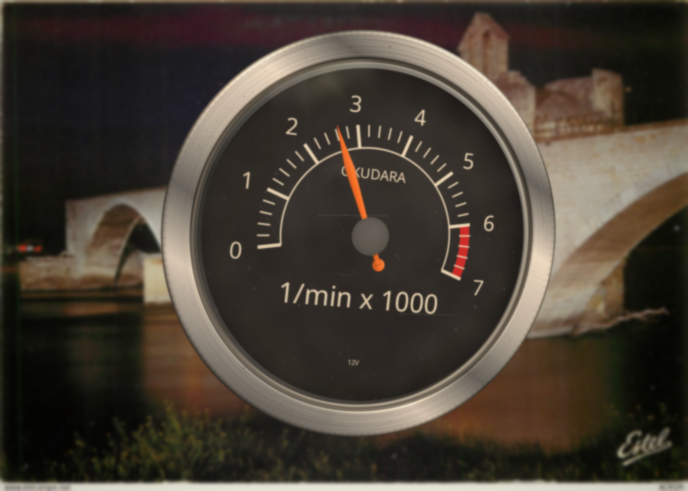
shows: 2600 rpm
